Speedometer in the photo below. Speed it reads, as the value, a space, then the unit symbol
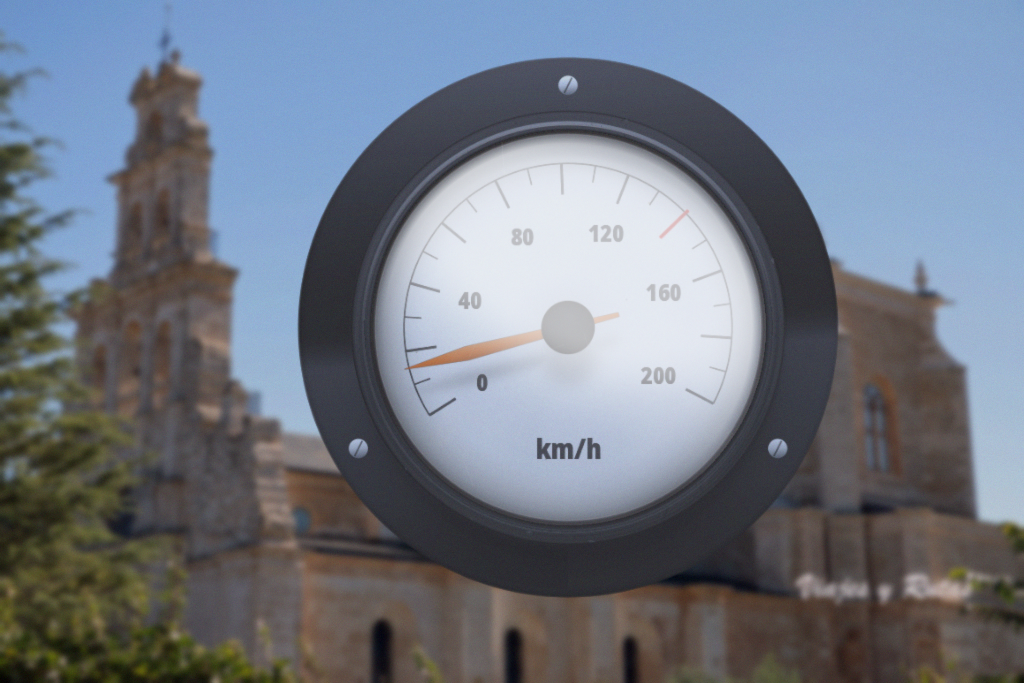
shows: 15 km/h
